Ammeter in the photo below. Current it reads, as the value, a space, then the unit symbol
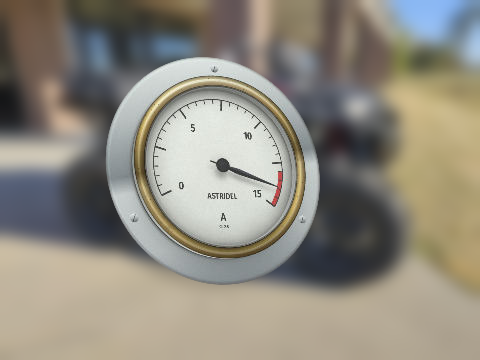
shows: 14 A
